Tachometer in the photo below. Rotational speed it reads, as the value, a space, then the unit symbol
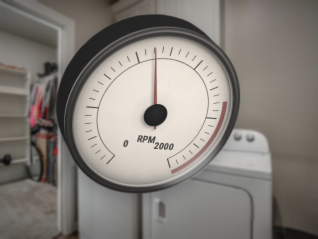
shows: 900 rpm
